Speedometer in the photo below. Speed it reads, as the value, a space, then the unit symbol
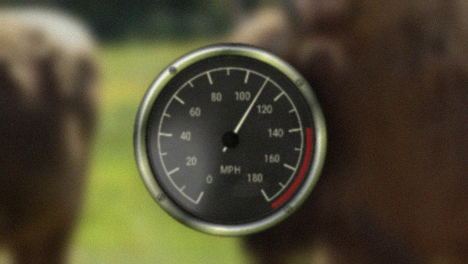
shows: 110 mph
